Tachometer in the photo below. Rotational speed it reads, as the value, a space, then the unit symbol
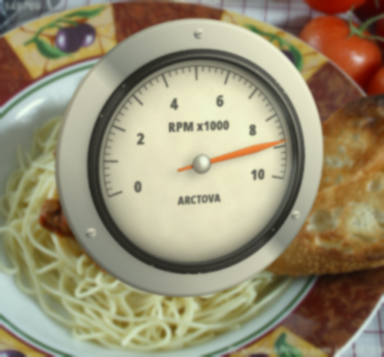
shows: 8800 rpm
